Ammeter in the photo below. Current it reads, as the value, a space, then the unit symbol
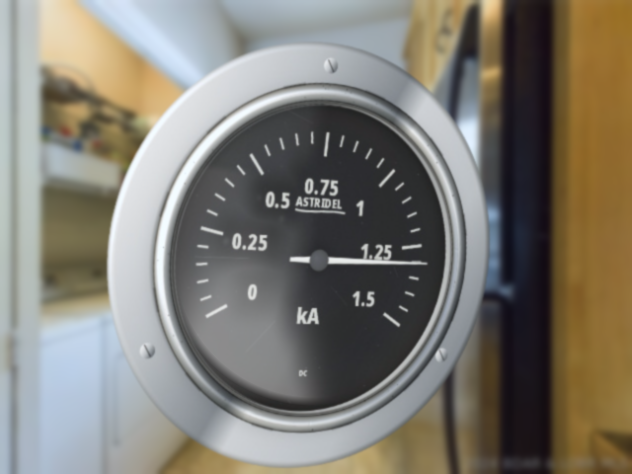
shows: 1.3 kA
